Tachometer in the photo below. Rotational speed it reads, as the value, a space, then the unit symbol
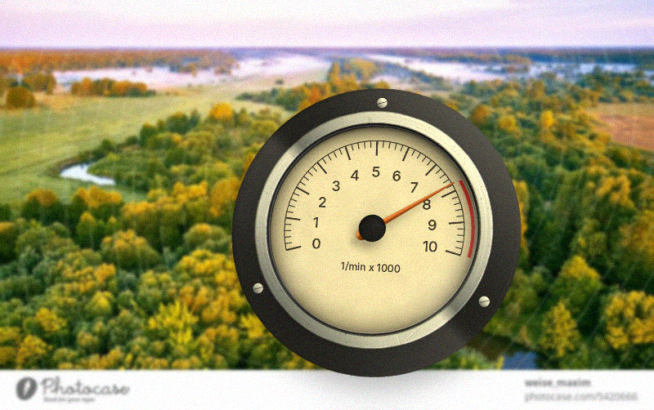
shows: 7800 rpm
